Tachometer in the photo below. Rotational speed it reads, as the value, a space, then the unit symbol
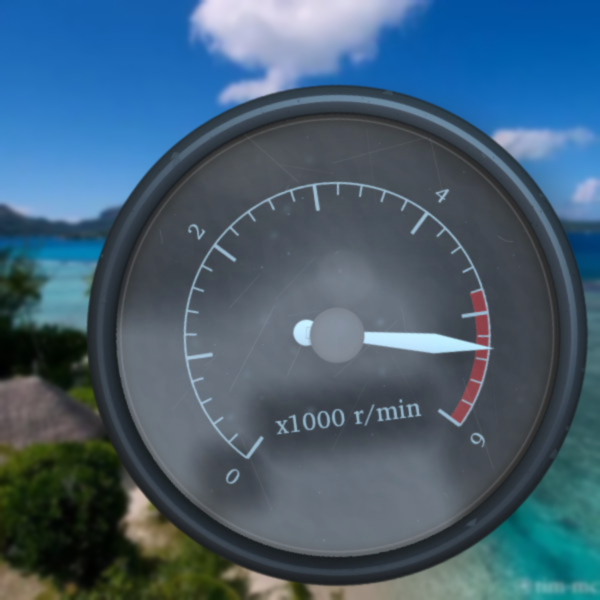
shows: 5300 rpm
